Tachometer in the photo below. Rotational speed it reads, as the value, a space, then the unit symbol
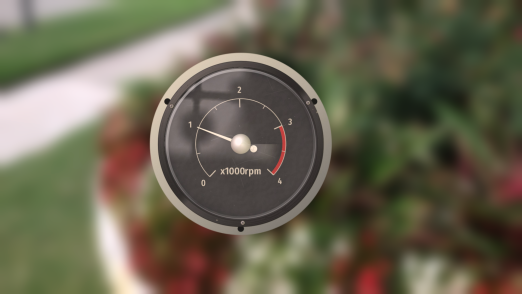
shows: 1000 rpm
